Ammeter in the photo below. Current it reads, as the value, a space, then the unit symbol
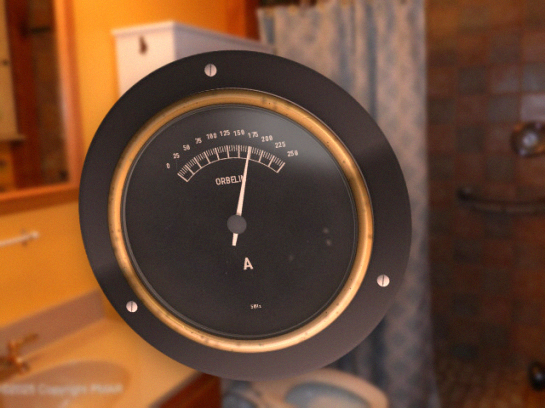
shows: 175 A
